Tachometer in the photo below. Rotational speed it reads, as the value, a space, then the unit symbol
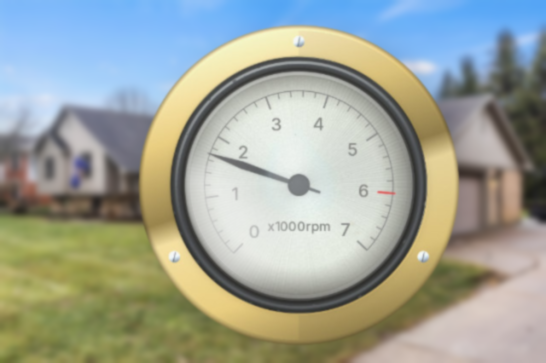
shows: 1700 rpm
